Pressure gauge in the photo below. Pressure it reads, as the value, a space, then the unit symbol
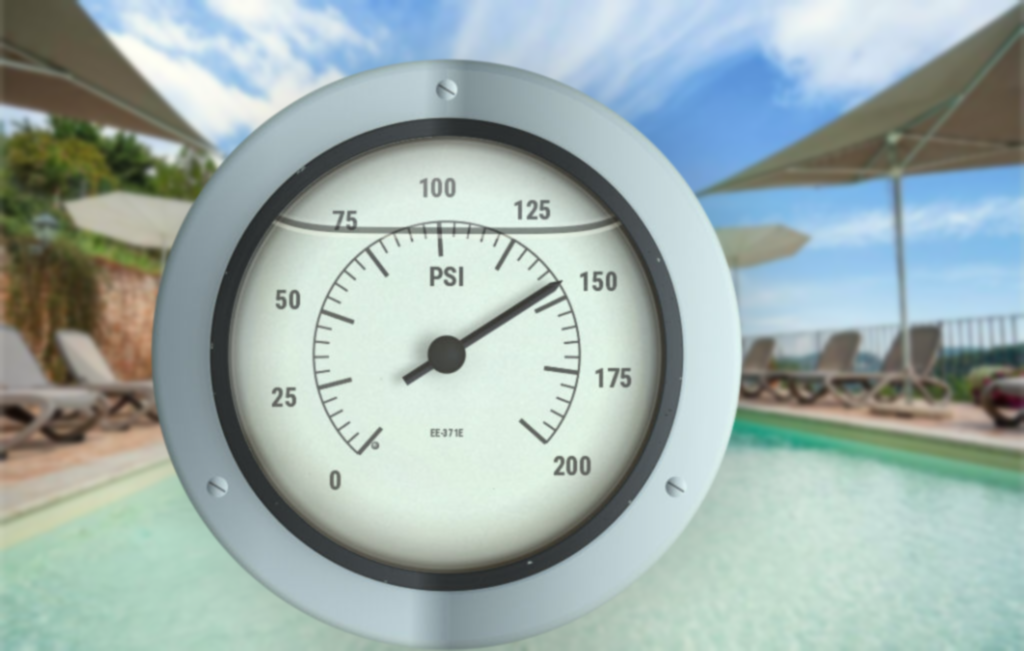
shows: 145 psi
